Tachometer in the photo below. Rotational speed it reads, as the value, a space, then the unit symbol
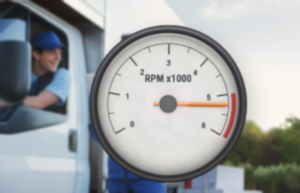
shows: 5250 rpm
